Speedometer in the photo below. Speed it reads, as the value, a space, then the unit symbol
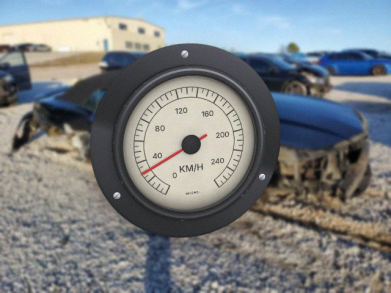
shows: 30 km/h
